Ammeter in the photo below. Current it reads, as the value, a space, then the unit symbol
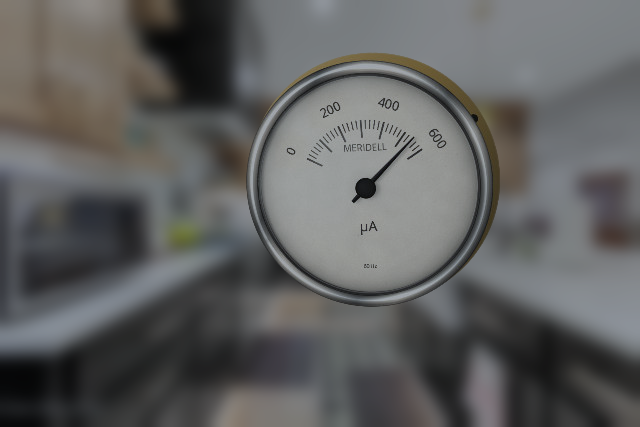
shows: 540 µA
